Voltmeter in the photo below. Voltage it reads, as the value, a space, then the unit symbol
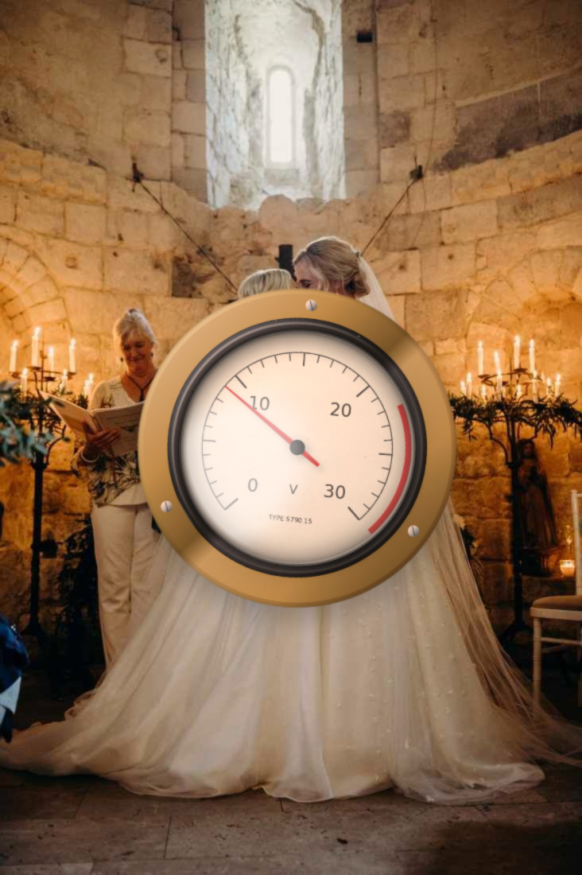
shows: 9 V
